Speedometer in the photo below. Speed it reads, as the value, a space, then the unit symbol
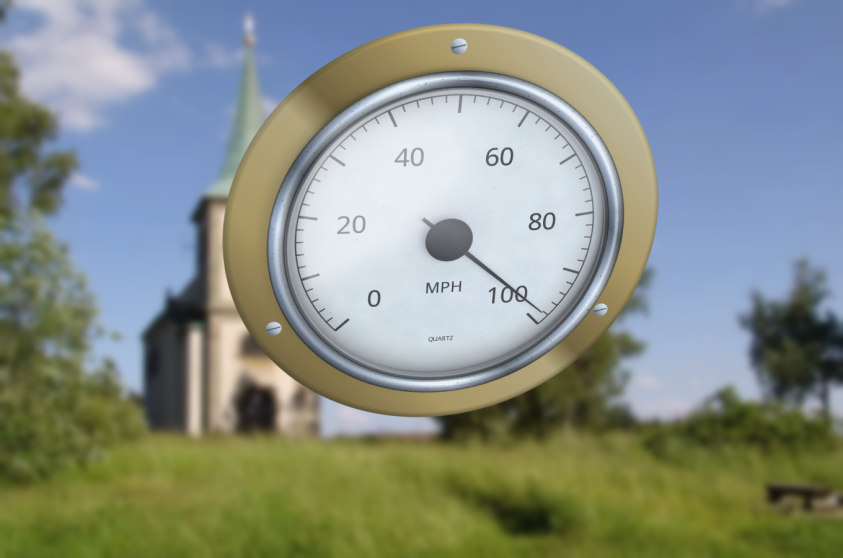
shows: 98 mph
